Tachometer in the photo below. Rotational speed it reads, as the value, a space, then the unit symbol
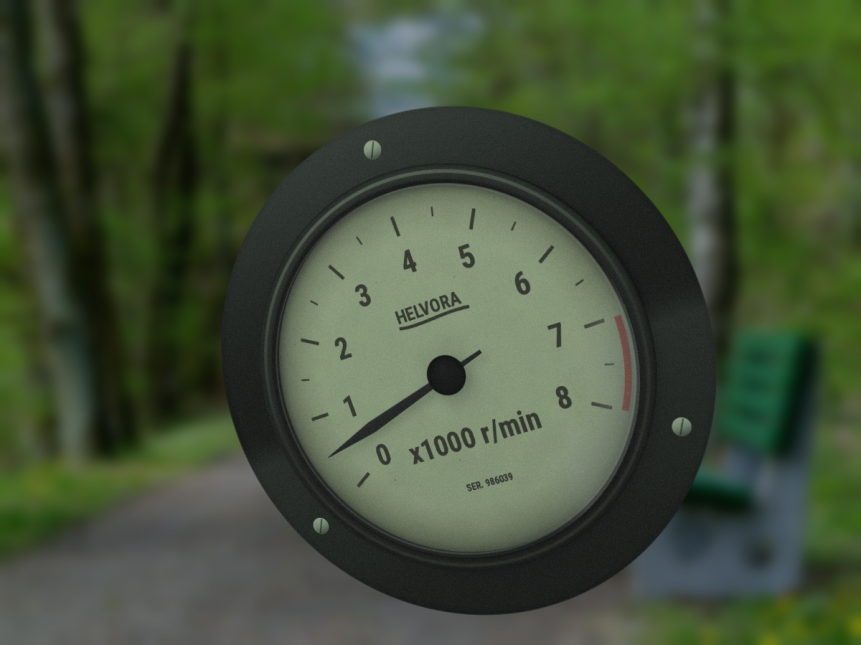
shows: 500 rpm
